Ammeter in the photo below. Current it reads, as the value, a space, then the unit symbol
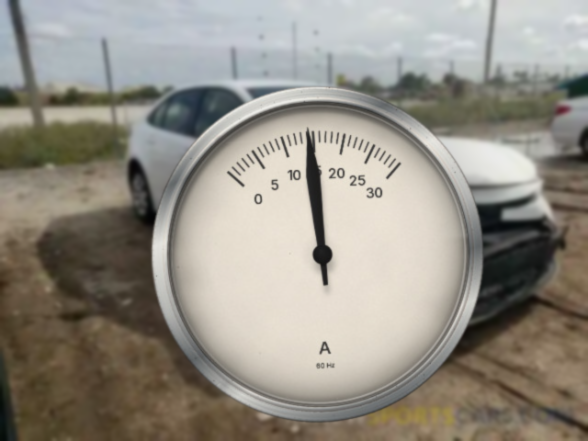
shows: 14 A
